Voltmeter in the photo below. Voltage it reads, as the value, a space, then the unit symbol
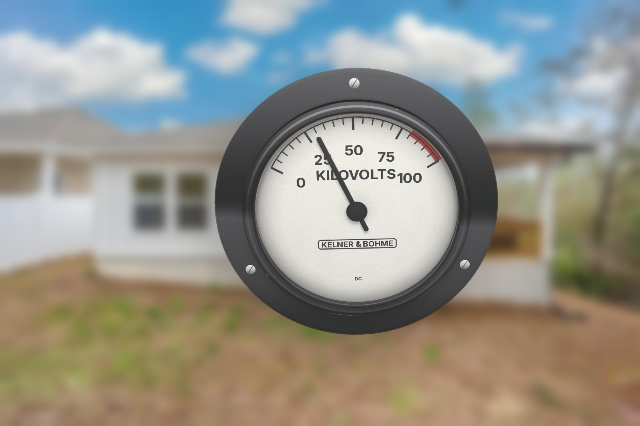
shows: 30 kV
